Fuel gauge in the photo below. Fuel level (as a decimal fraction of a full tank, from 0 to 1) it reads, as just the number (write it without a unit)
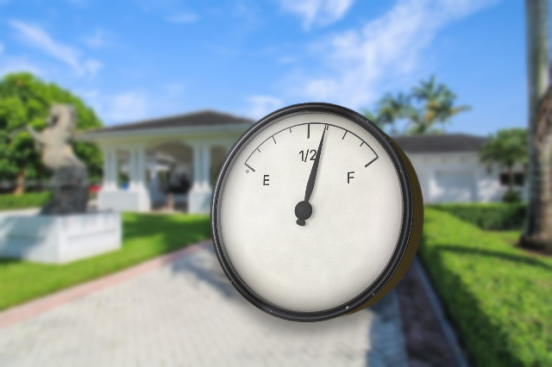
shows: 0.625
